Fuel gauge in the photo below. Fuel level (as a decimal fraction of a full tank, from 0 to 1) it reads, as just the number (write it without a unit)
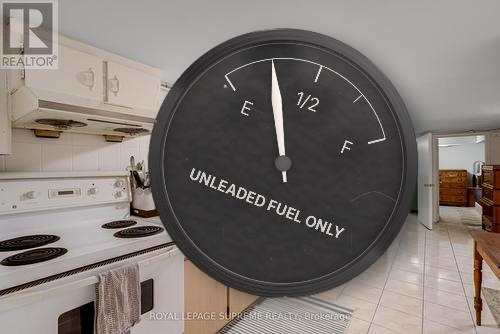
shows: 0.25
